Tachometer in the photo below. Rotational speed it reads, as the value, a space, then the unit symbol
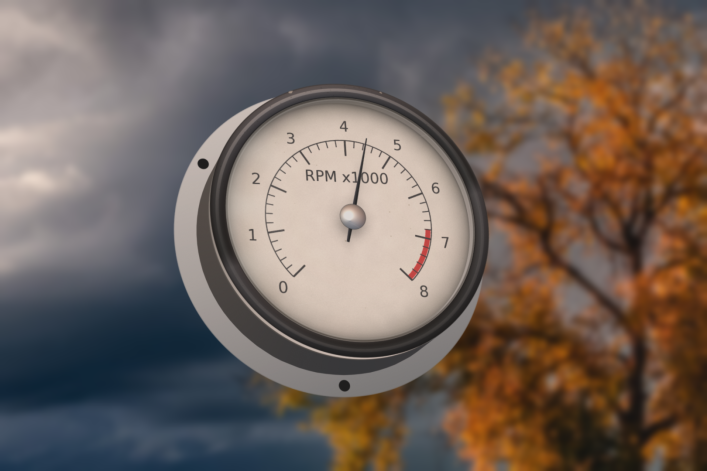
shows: 4400 rpm
